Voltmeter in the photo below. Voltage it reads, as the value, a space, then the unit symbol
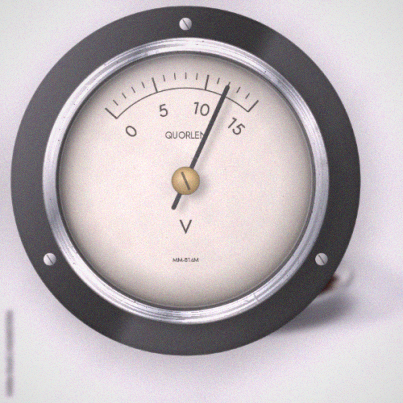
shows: 12 V
